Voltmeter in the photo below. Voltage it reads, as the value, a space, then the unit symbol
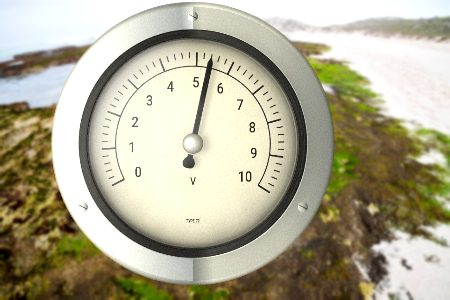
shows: 5.4 V
